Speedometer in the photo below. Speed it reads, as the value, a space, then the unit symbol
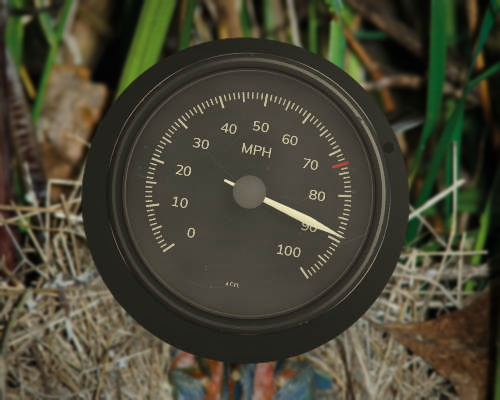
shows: 89 mph
